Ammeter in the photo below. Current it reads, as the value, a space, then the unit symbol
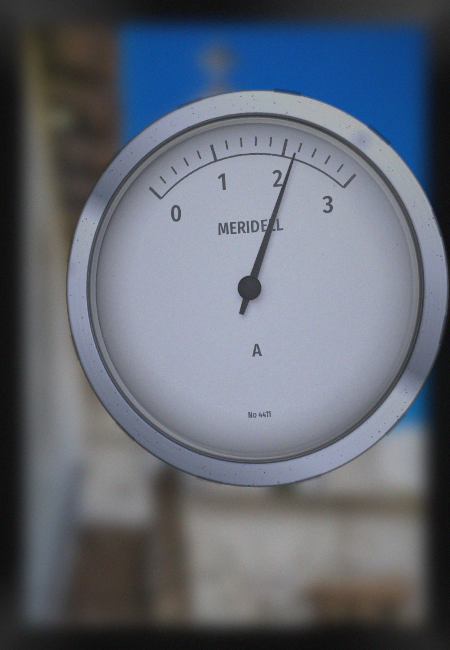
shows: 2.2 A
